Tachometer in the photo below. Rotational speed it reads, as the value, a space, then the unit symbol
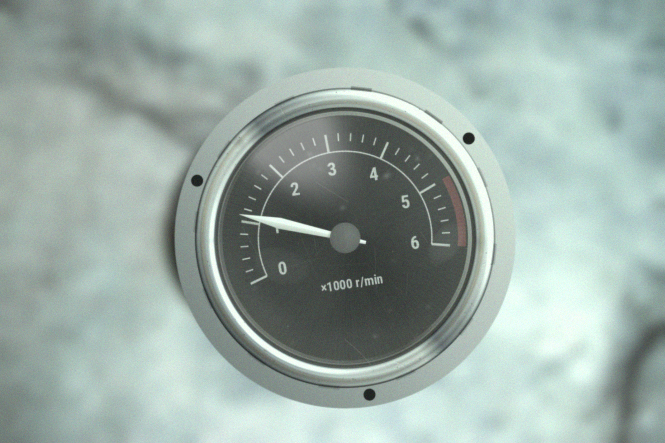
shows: 1100 rpm
